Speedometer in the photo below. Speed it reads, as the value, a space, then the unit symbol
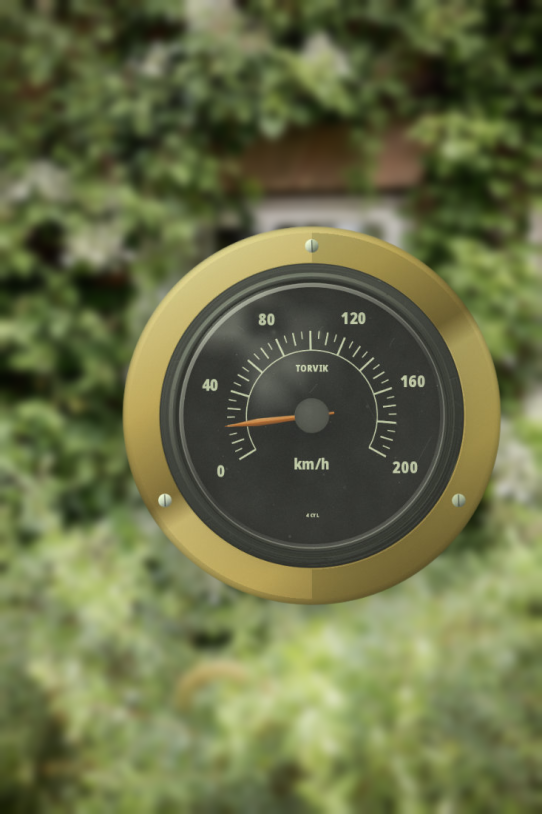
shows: 20 km/h
